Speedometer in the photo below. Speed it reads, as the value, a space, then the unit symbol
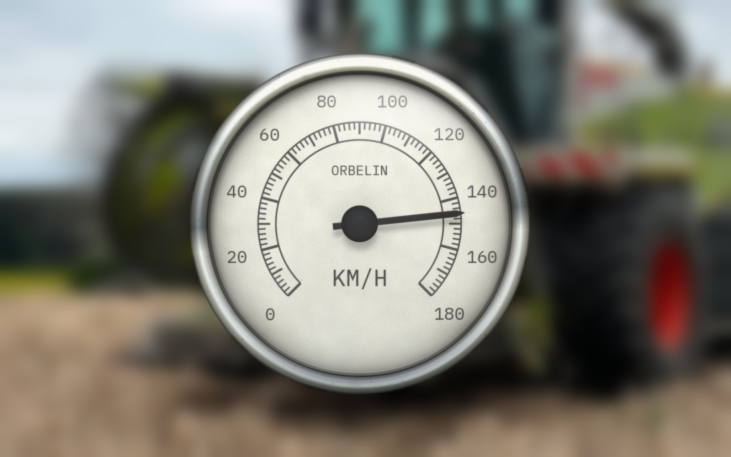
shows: 146 km/h
